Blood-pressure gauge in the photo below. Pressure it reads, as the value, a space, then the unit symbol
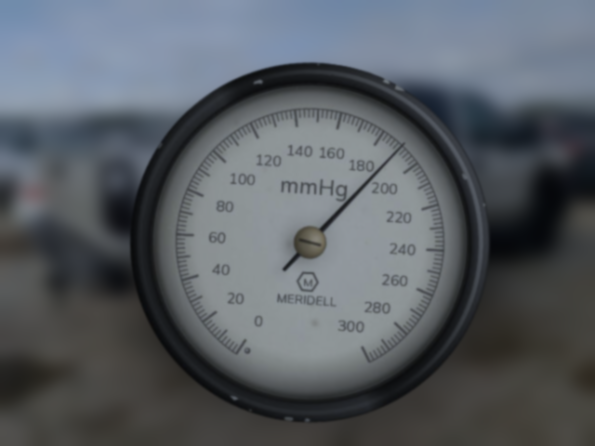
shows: 190 mmHg
